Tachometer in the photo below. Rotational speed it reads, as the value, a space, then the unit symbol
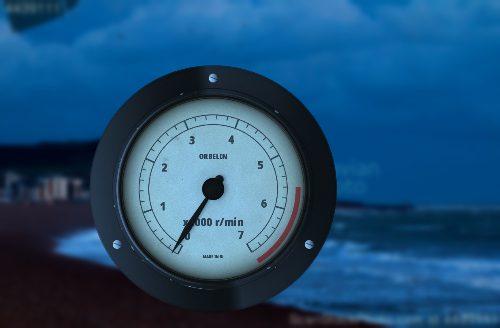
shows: 100 rpm
